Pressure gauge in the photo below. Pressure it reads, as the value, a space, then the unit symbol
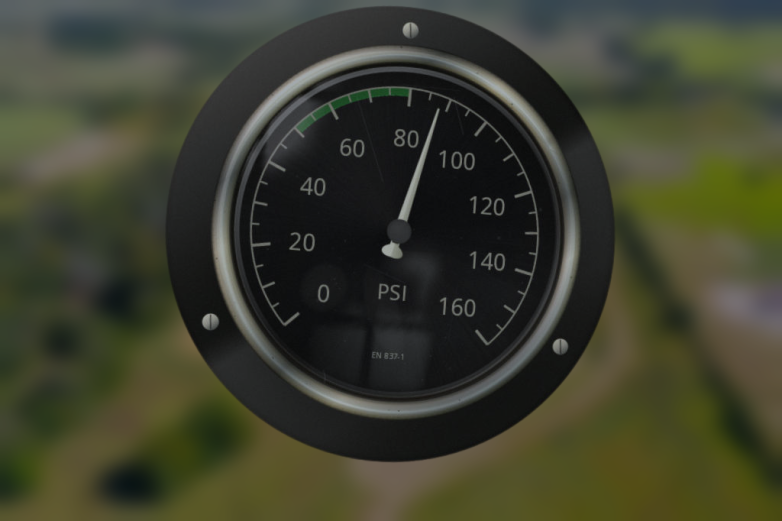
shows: 87.5 psi
